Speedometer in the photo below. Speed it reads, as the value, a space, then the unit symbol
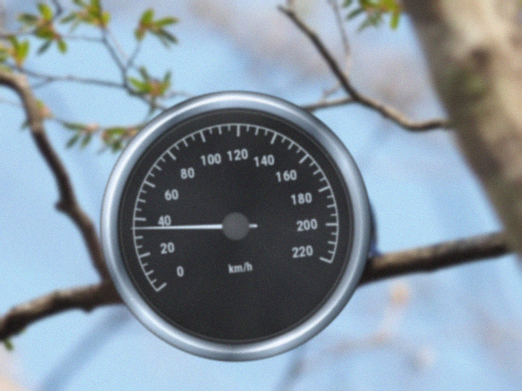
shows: 35 km/h
